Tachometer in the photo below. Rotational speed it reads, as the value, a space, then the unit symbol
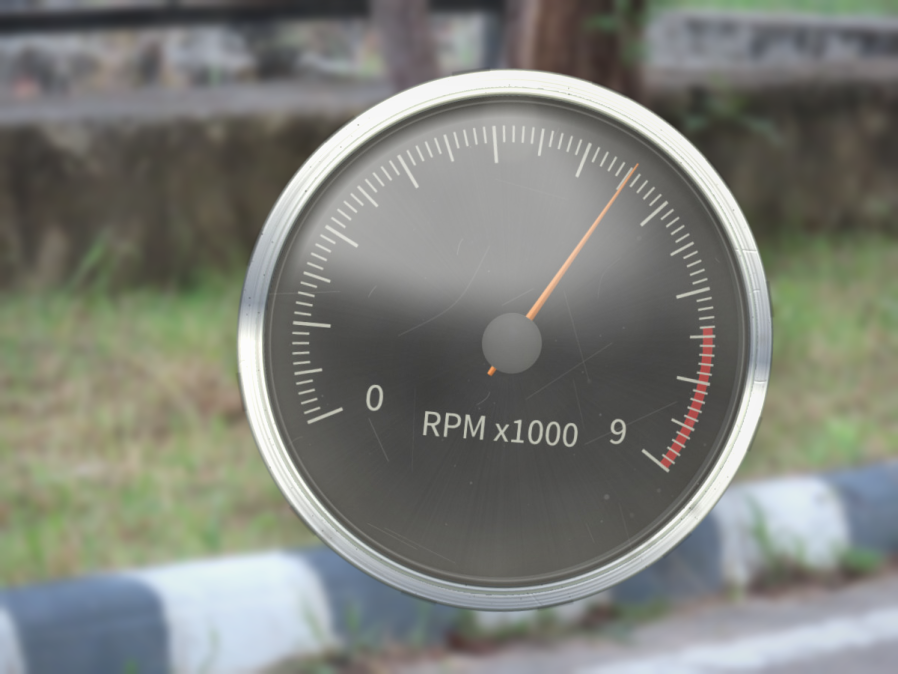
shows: 5500 rpm
